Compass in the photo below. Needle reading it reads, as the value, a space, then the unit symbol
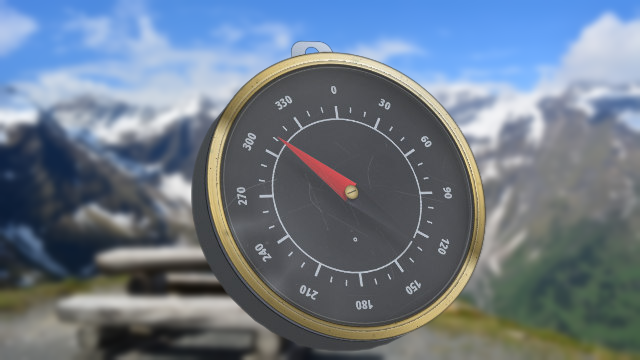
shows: 310 °
